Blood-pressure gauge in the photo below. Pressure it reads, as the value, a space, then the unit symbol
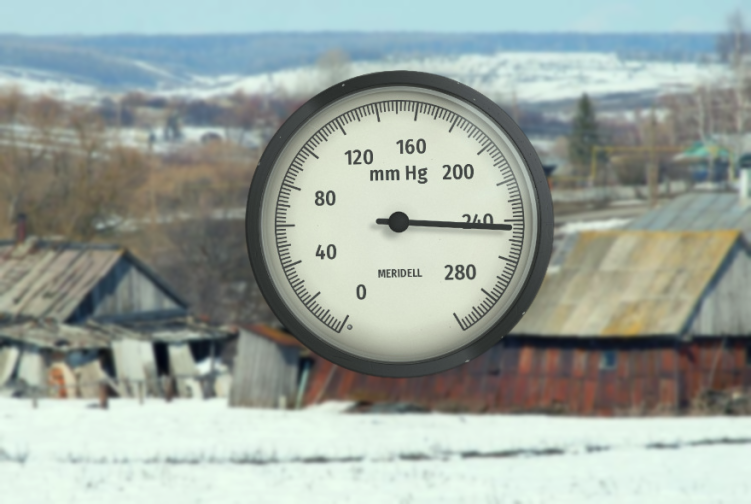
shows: 244 mmHg
